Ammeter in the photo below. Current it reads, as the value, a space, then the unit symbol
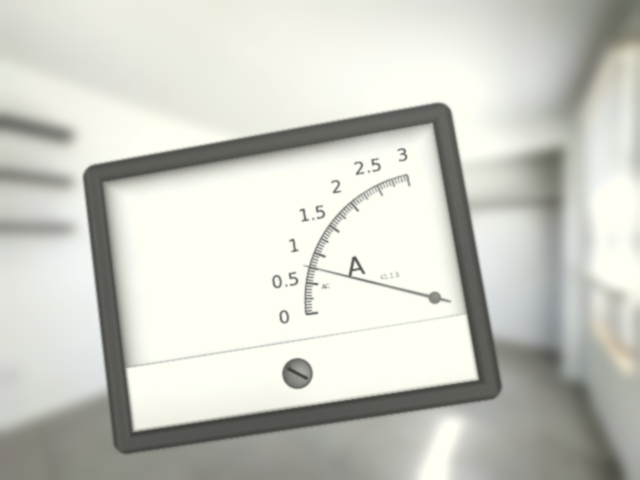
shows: 0.75 A
